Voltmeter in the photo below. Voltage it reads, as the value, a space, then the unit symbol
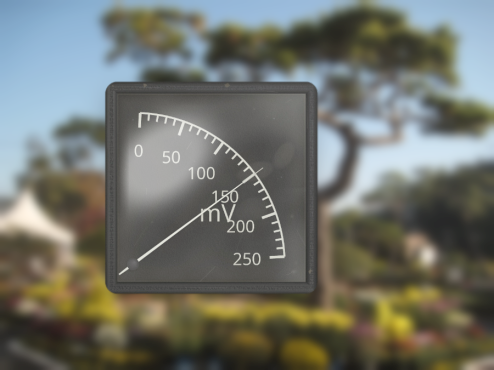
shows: 150 mV
